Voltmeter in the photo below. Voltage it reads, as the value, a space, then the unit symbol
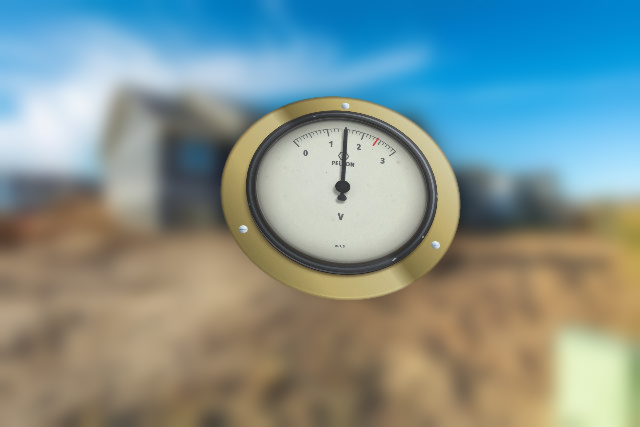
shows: 1.5 V
